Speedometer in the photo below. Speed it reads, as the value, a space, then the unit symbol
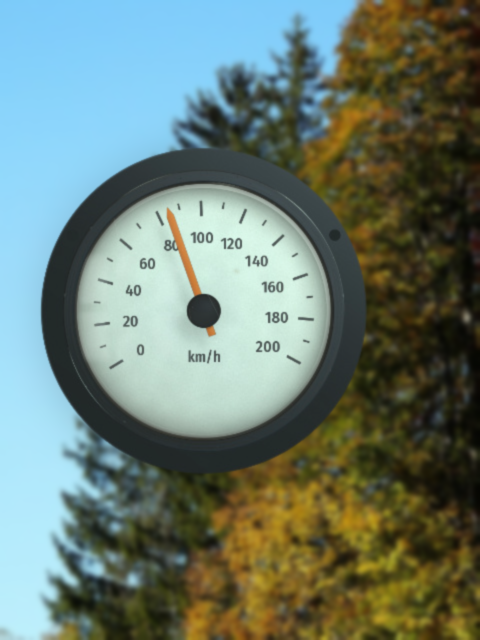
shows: 85 km/h
